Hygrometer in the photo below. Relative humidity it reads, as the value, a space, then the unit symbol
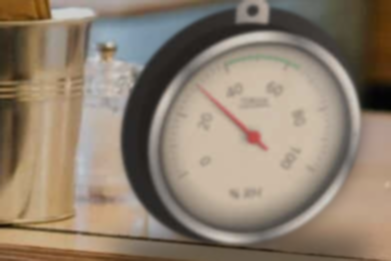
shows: 30 %
